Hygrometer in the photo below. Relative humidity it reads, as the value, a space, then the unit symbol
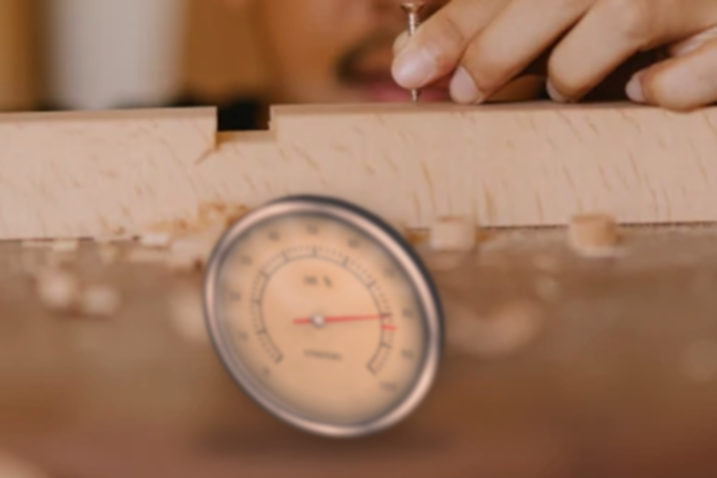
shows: 80 %
